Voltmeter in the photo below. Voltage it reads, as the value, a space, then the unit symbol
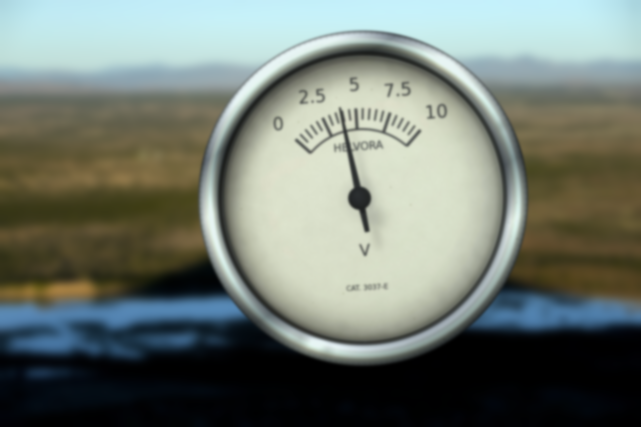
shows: 4 V
